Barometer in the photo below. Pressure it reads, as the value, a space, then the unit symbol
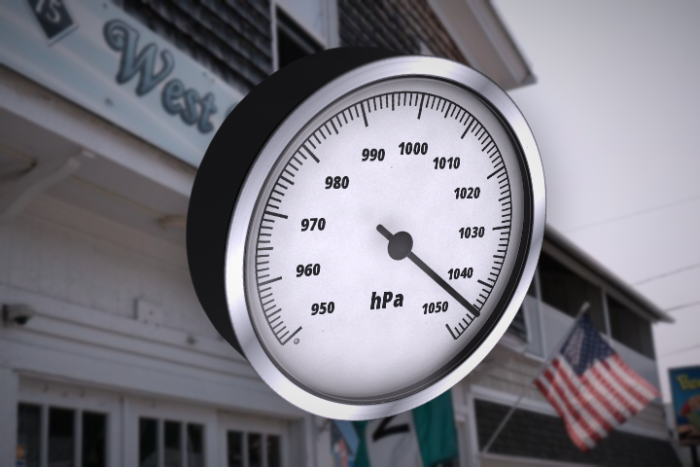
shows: 1045 hPa
